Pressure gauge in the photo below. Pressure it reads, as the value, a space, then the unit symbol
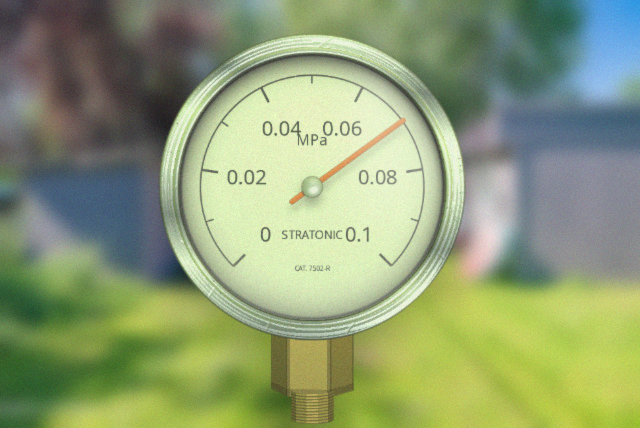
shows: 0.07 MPa
